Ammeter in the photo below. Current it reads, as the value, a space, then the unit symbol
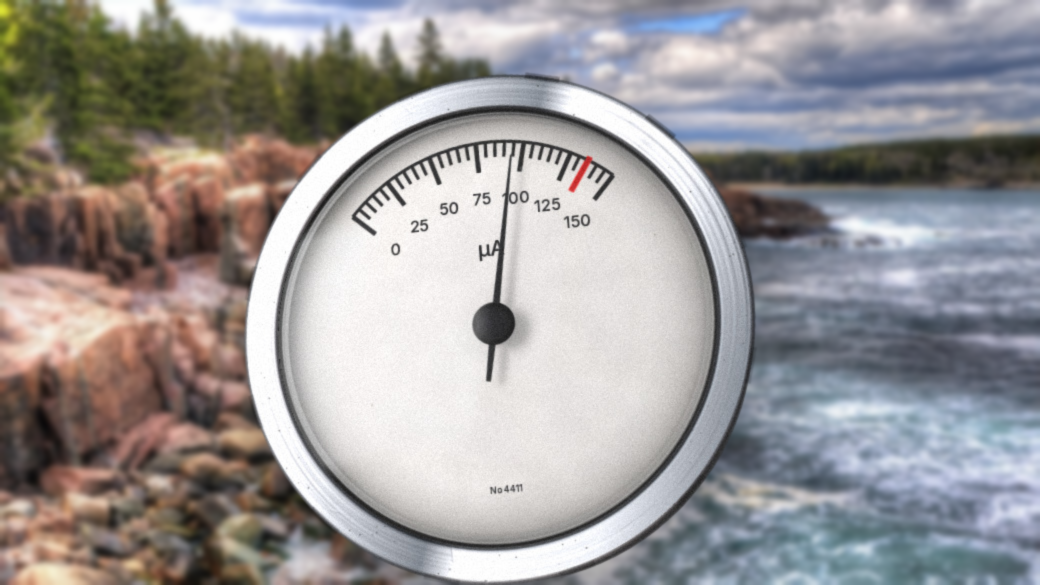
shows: 95 µA
